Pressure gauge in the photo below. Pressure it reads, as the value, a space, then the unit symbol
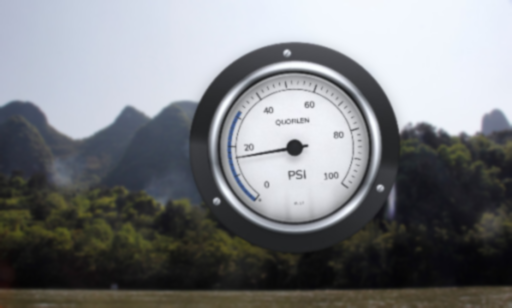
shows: 16 psi
